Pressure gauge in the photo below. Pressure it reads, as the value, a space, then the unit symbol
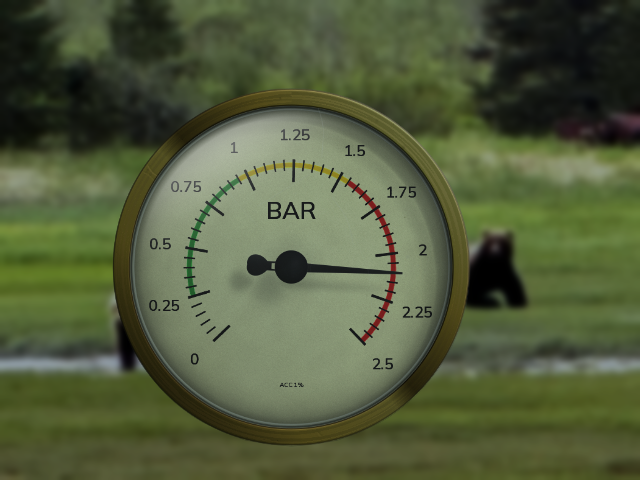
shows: 2.1 bar
